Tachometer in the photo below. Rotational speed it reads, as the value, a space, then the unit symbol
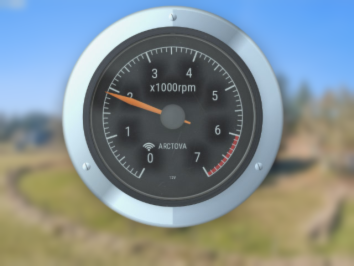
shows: 1900 rpm
